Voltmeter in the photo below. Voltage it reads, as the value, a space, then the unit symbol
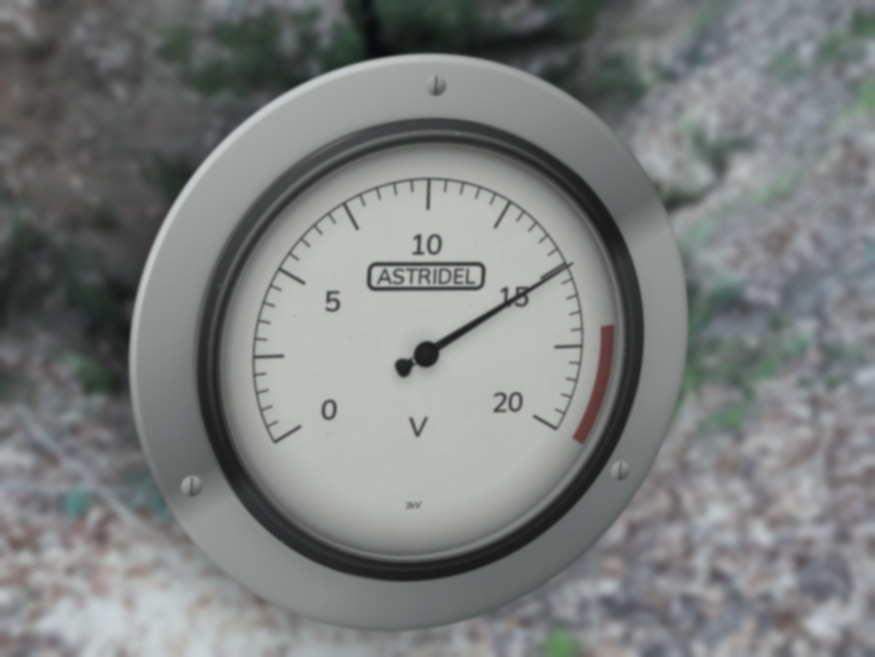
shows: 15 V
